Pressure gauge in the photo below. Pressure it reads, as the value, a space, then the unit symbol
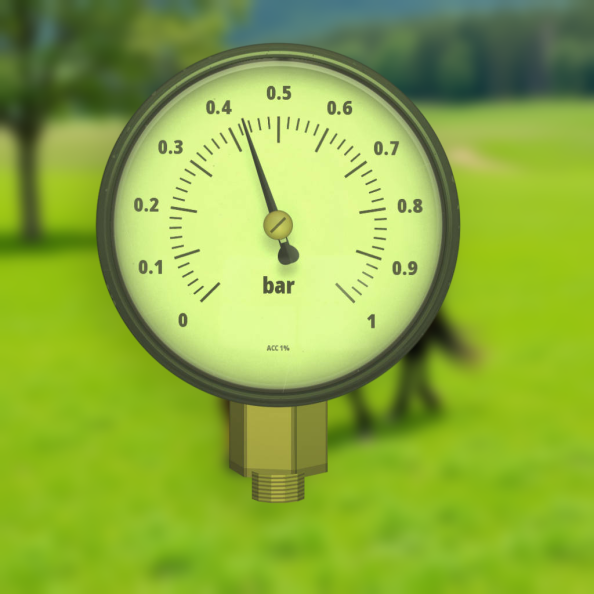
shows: 0.43 bar
